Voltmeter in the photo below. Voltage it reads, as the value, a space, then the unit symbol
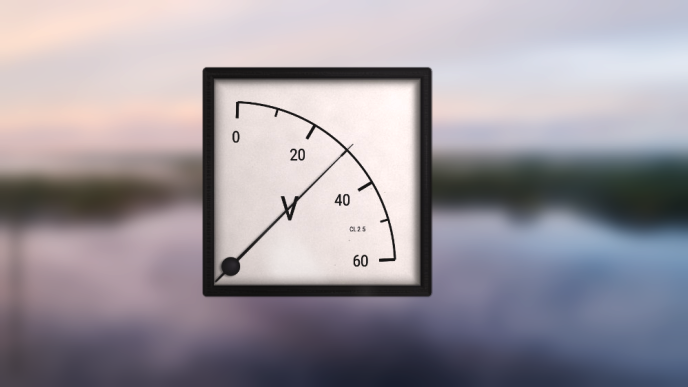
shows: 30 V
